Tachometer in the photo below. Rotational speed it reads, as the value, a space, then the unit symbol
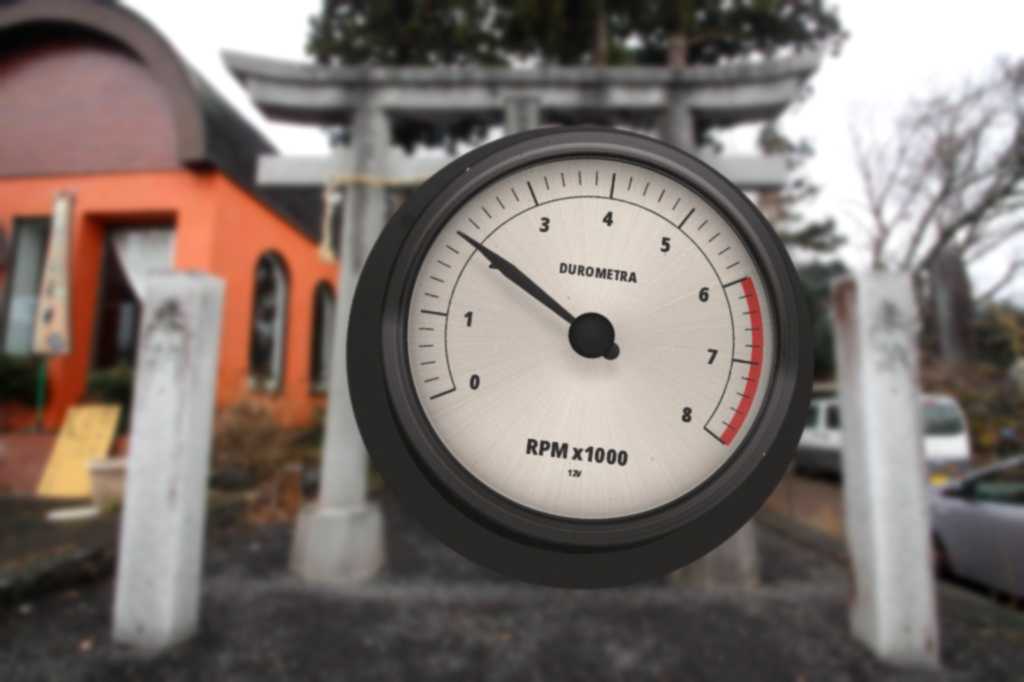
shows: 2000 rpm
